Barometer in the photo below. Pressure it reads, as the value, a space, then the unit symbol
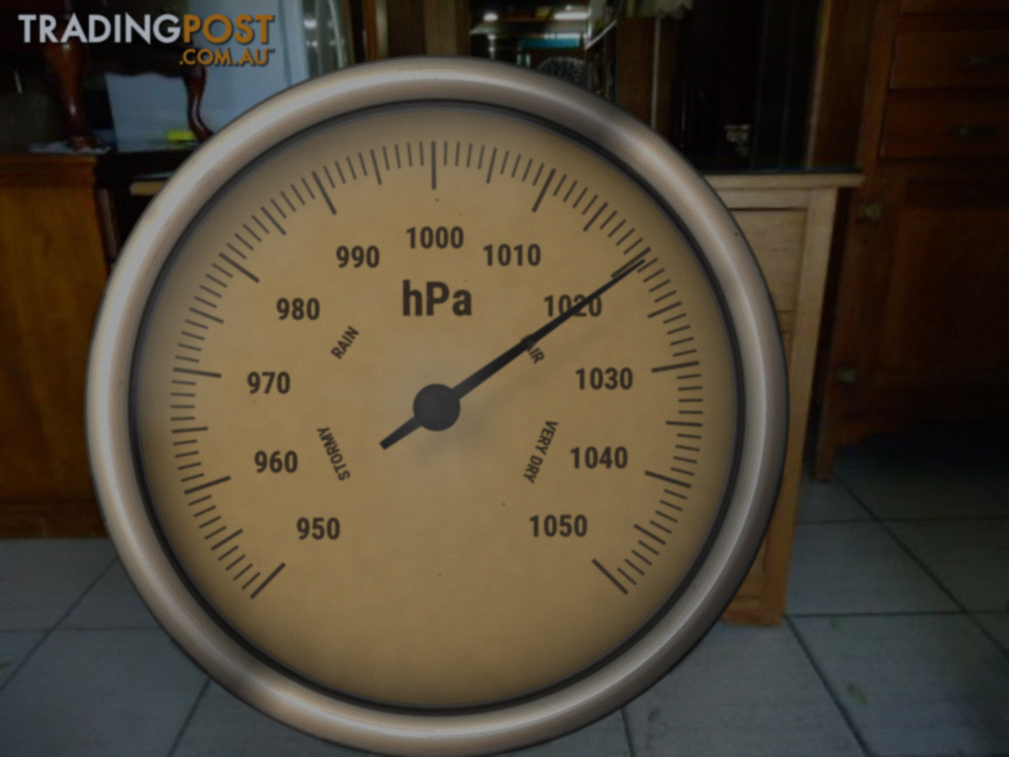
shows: 1020.5 hPa
